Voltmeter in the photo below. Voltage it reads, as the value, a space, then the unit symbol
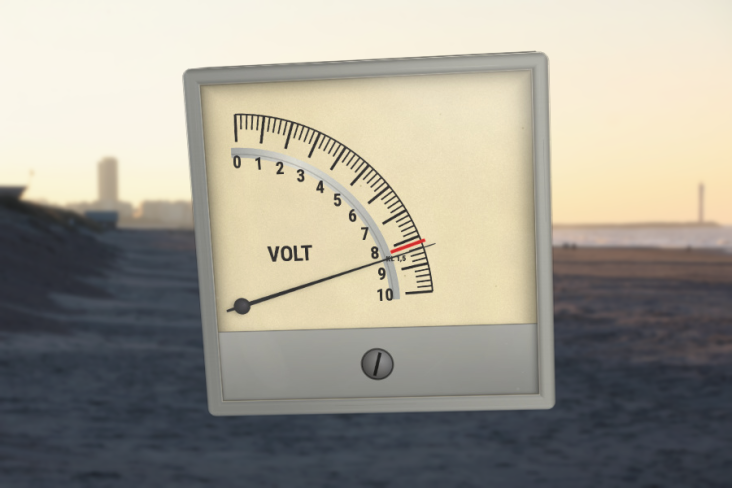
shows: 8.4 V
